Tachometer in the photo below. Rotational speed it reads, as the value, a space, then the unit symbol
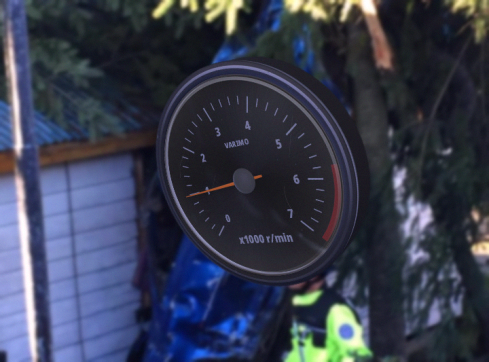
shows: 1000 rpm
